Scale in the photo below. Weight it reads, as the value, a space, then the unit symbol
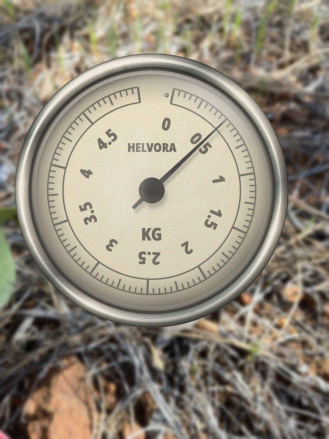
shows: 0.5 kg
